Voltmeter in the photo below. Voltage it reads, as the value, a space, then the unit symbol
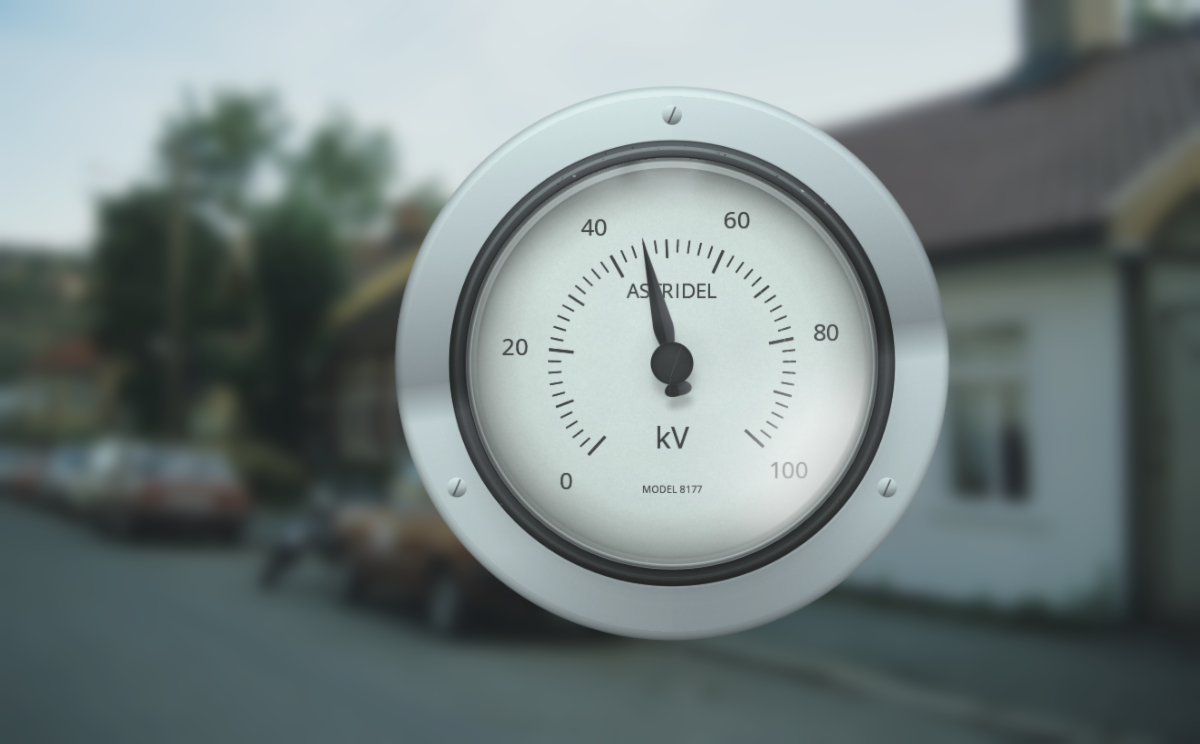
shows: 46 kV
